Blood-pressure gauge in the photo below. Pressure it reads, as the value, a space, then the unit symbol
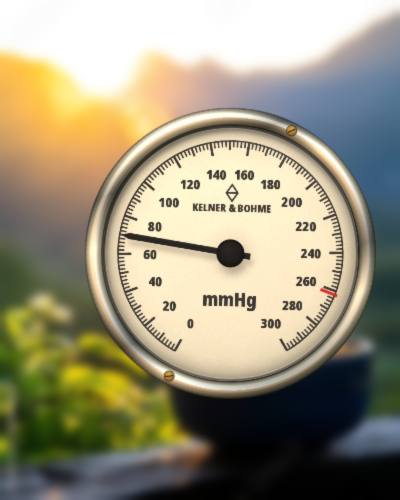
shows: 70 mmHg
